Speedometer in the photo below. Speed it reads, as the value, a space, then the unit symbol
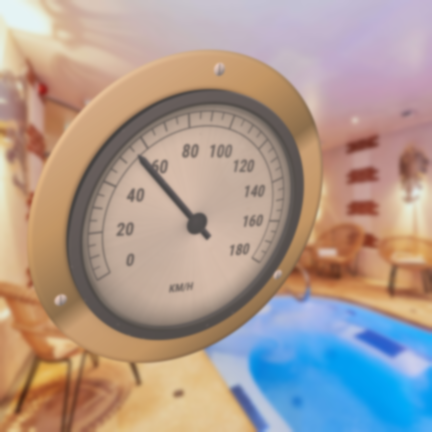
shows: 55 km/h
